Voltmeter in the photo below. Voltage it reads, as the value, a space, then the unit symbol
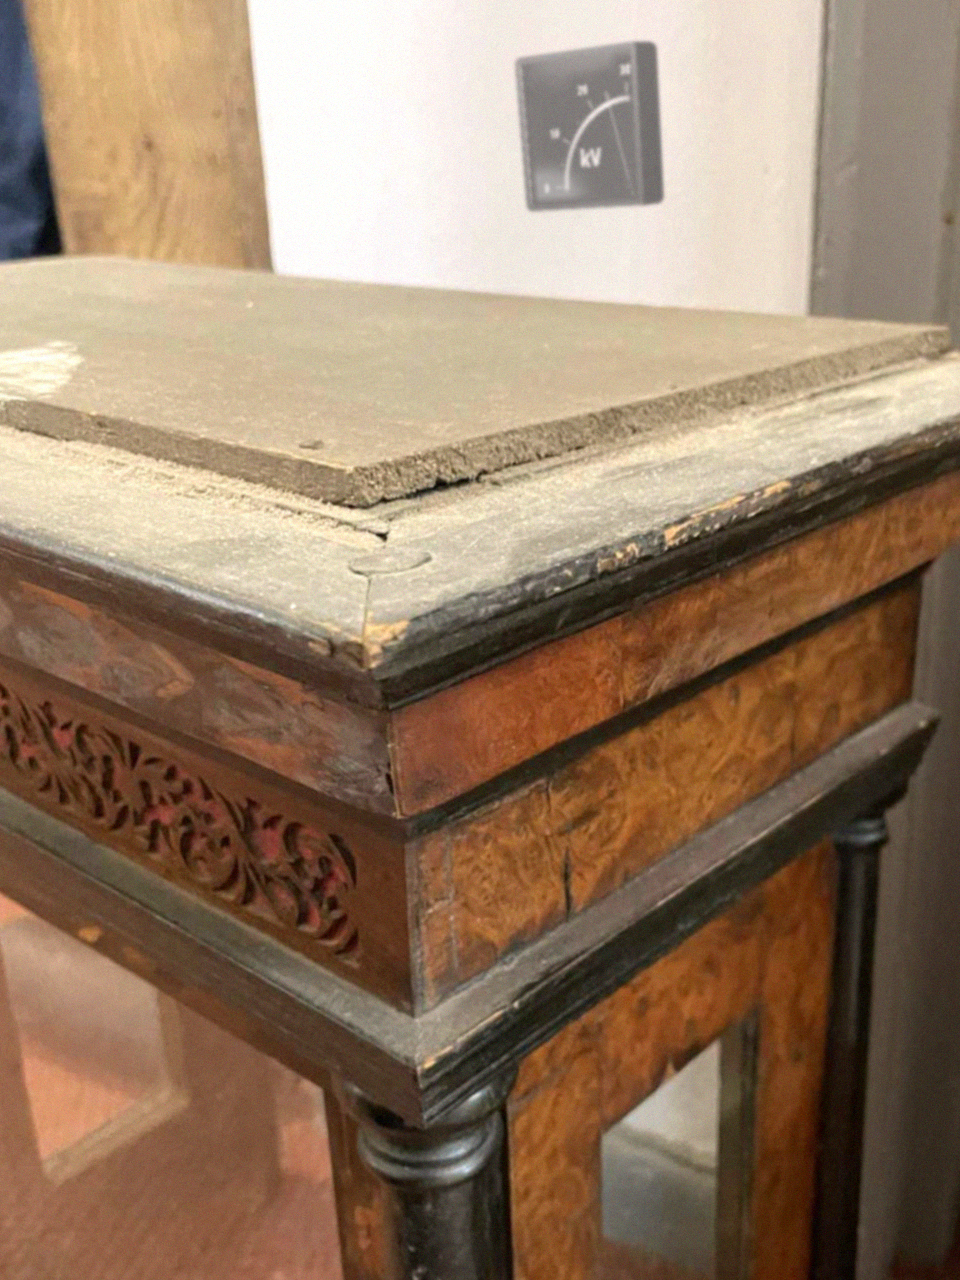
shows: 25 kV
